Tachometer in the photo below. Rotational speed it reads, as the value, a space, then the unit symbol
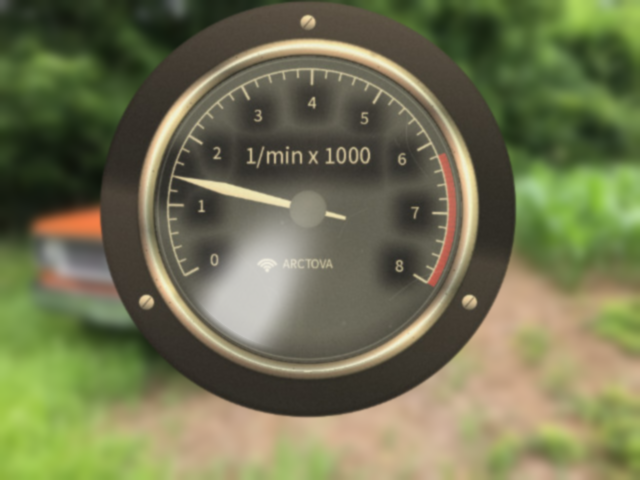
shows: 1400 rpm
